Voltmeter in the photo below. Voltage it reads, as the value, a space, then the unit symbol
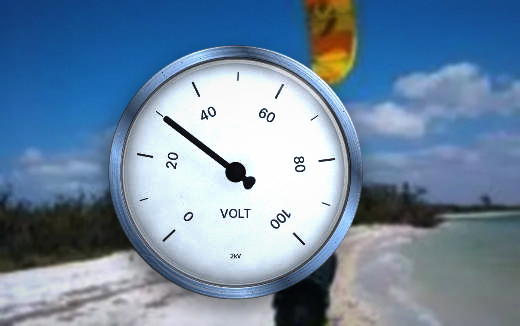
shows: 30 V
